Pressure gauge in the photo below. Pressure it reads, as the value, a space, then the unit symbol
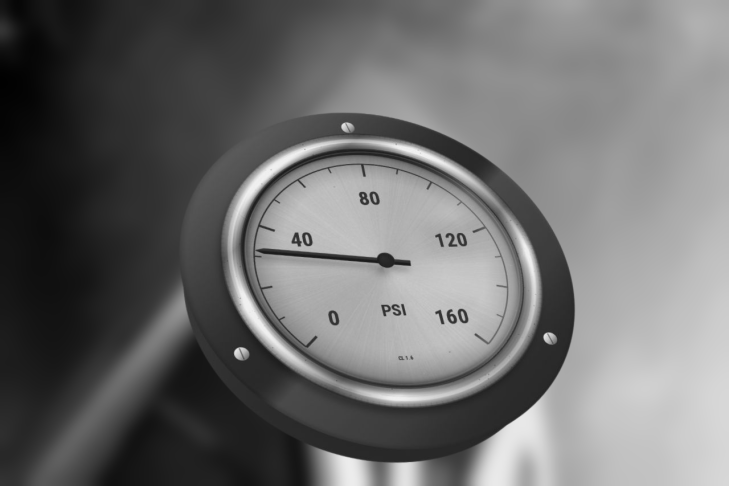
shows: 30 psi
